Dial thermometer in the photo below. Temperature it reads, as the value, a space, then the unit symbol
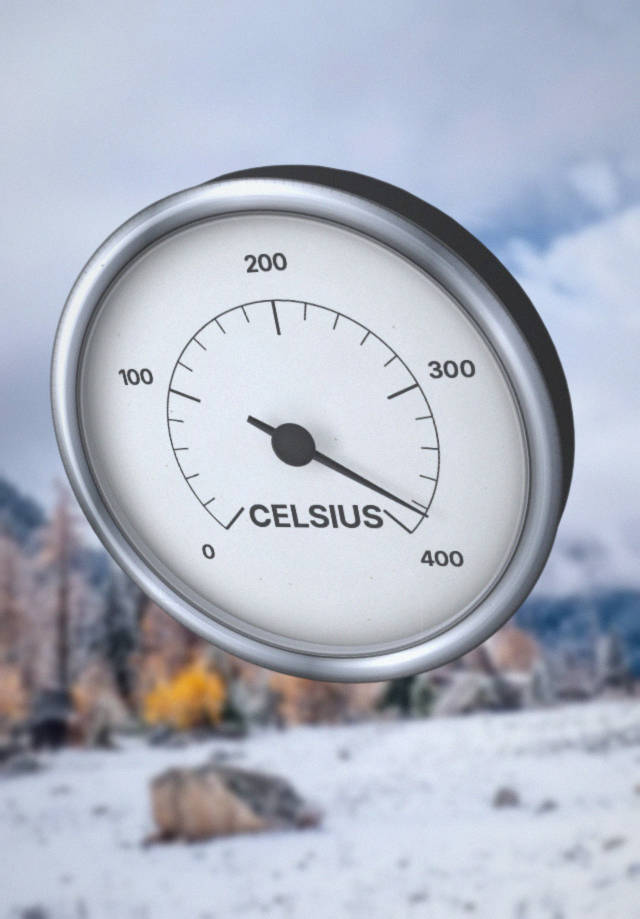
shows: 380 °C
